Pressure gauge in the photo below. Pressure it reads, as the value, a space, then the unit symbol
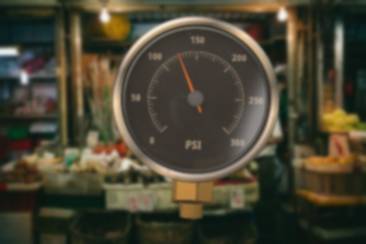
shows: 125 psi
